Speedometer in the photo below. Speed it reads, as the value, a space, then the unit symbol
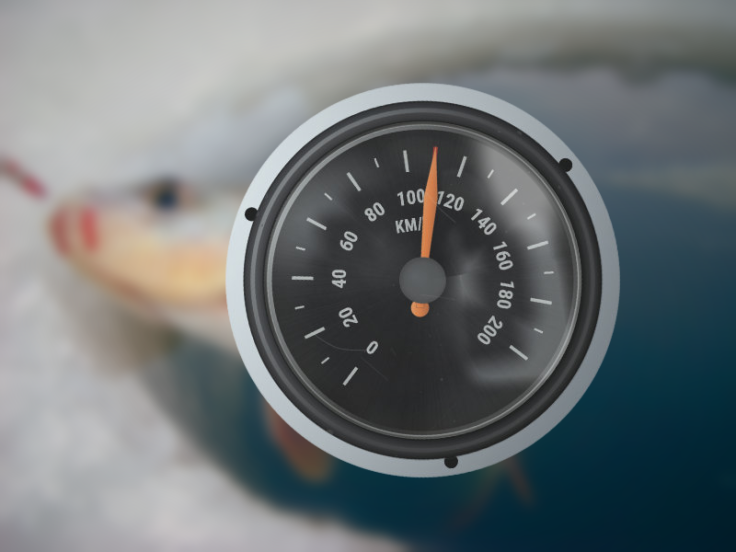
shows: 110 km/h
